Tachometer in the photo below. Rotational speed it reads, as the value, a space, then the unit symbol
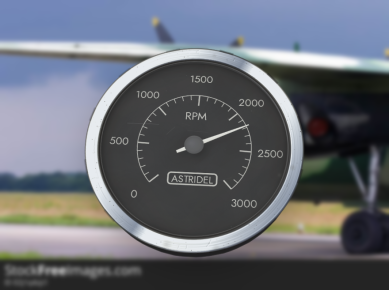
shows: 2200 rpm
